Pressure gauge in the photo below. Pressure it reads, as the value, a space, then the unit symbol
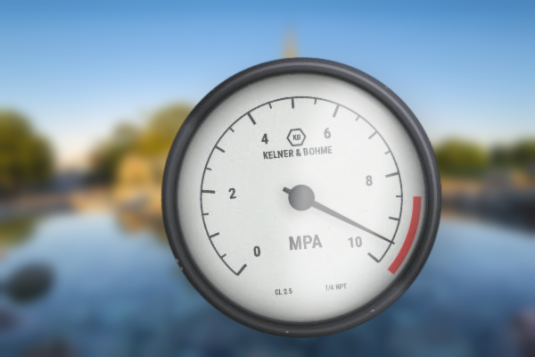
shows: 9.5 MPa
